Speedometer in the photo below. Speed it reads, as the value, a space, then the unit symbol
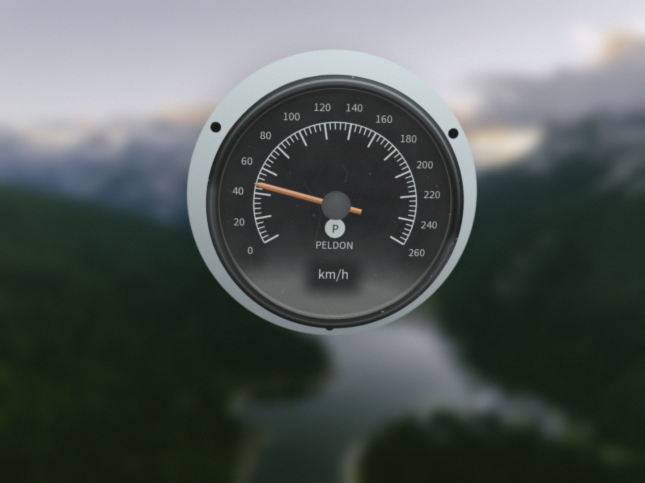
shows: 48 km/h
